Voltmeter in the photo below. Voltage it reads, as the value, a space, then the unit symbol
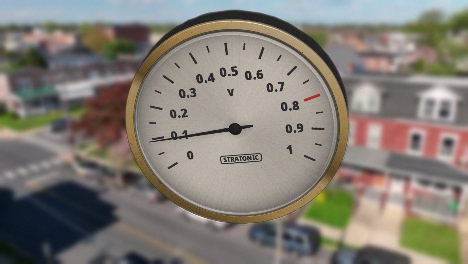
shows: 0.1 V
